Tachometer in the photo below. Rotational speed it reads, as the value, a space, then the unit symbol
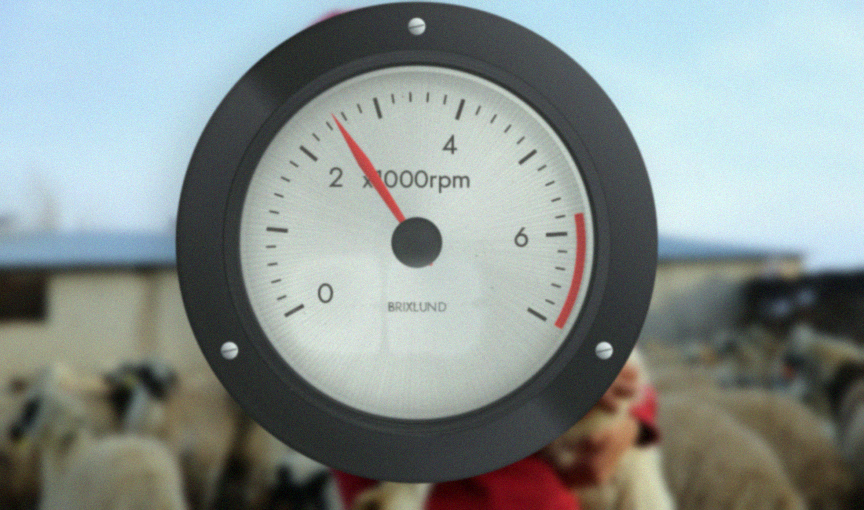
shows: 2500 rpm
